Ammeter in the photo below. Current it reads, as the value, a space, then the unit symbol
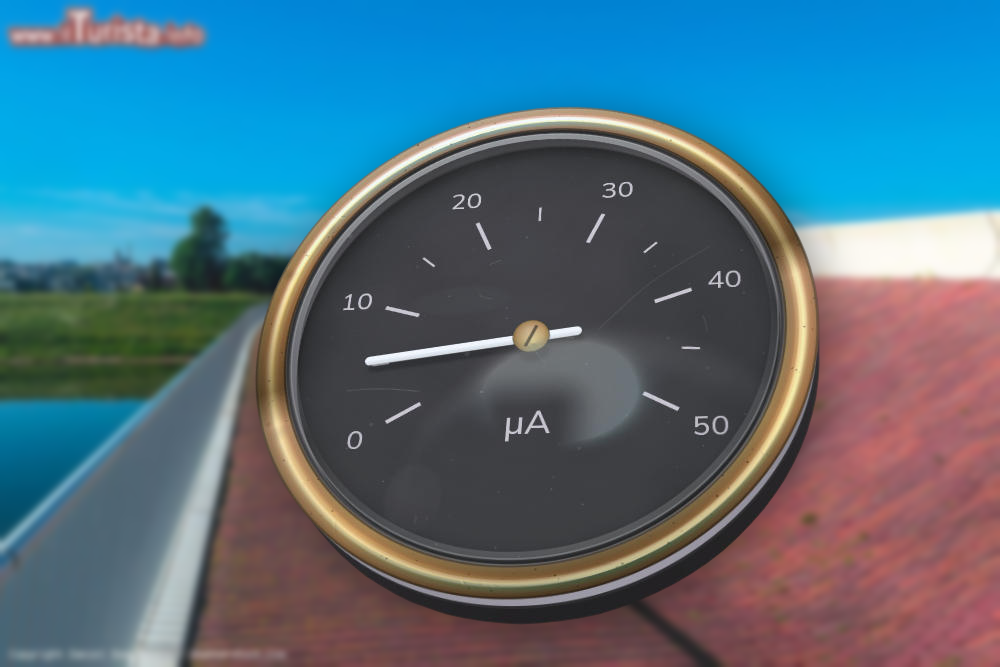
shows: 5 µA
